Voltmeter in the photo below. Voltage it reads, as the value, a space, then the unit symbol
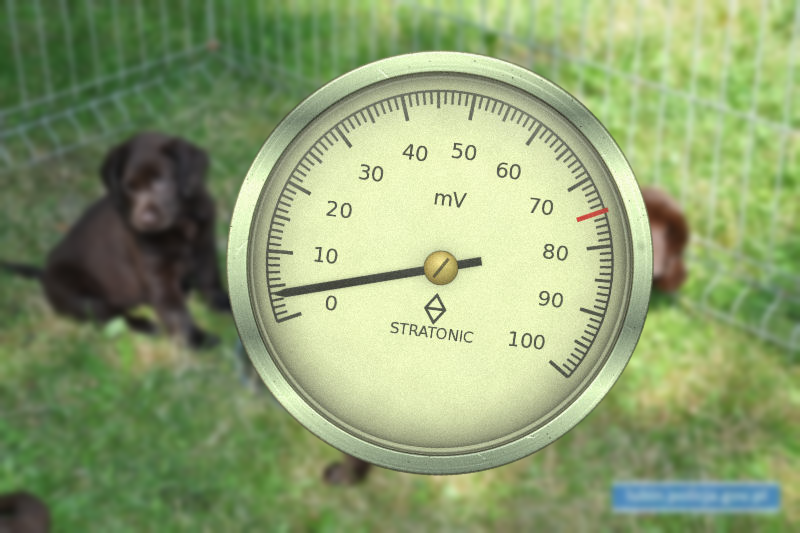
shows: 4 mV
